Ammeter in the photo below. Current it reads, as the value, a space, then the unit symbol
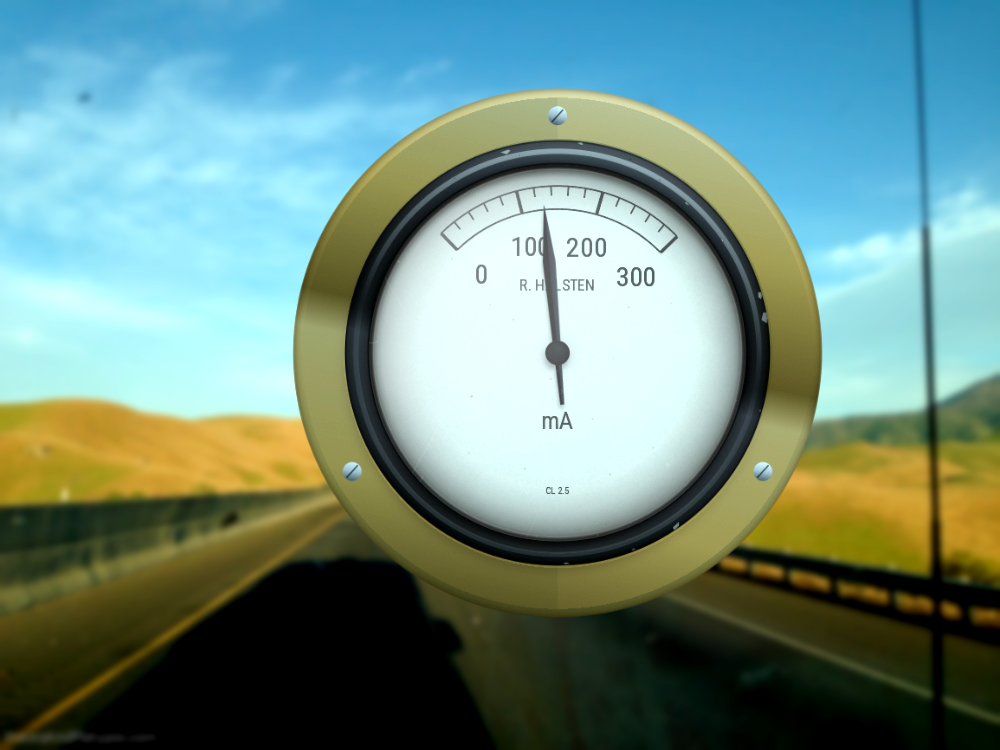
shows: 130 mA
